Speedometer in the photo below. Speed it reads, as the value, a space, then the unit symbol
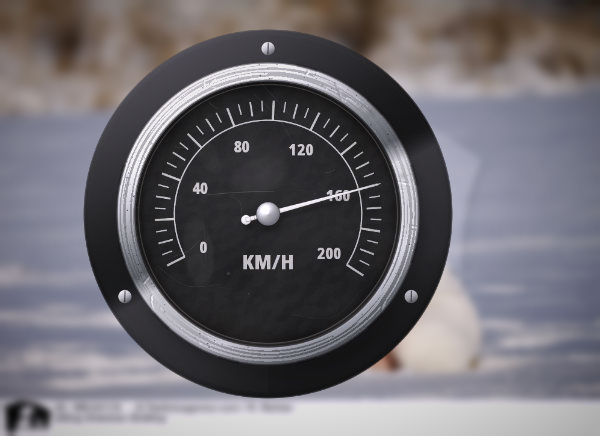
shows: 160 km/h
